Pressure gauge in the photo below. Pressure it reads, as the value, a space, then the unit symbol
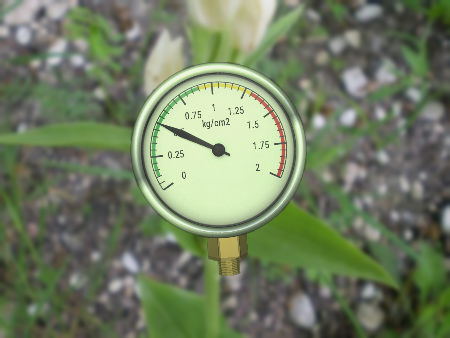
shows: 0.5 kg/cm²
